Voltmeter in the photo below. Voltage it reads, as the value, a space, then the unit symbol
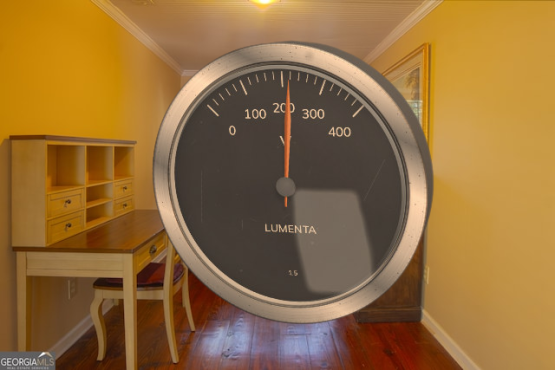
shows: 220 V
